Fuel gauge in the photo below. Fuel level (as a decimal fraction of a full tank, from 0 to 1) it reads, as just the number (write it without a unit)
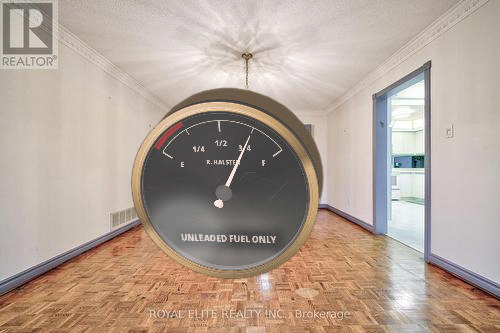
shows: 0.75
